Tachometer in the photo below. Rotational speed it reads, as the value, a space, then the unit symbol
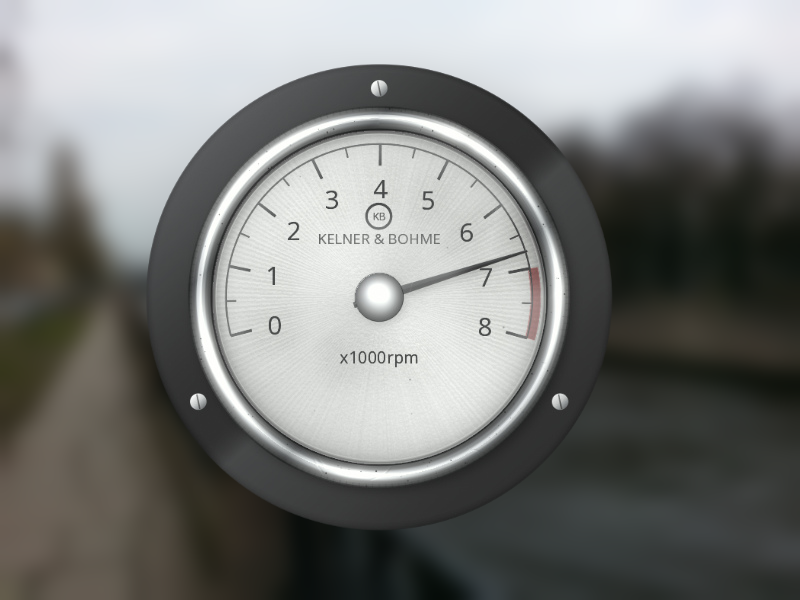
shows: 6750 rpm
